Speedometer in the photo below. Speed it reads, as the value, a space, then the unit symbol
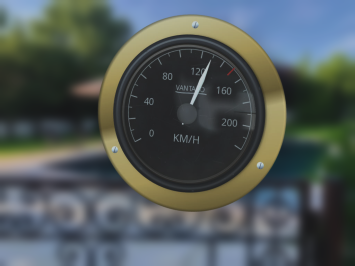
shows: 130 km/h
